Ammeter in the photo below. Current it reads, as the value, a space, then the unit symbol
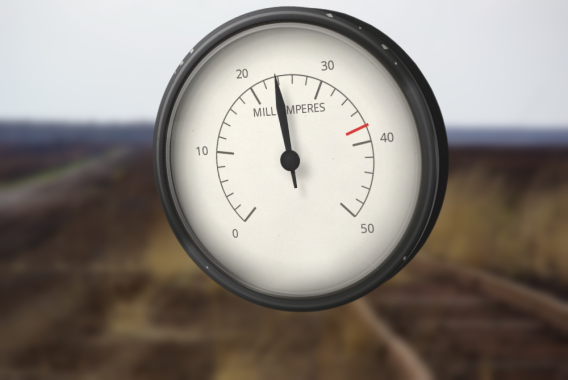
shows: 24 mA
